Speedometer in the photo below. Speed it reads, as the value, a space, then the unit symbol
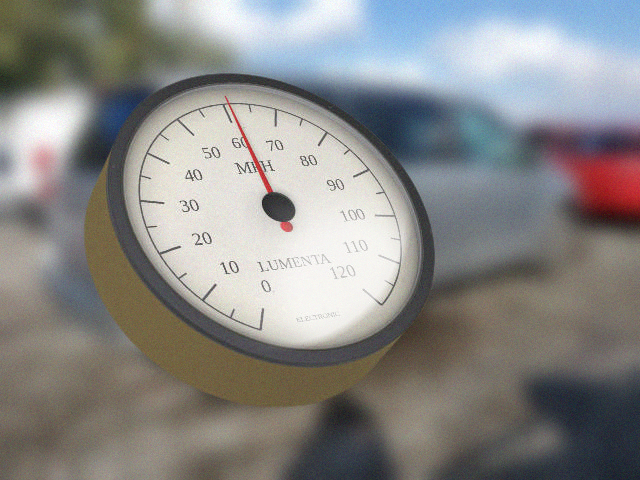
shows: 60 mph
